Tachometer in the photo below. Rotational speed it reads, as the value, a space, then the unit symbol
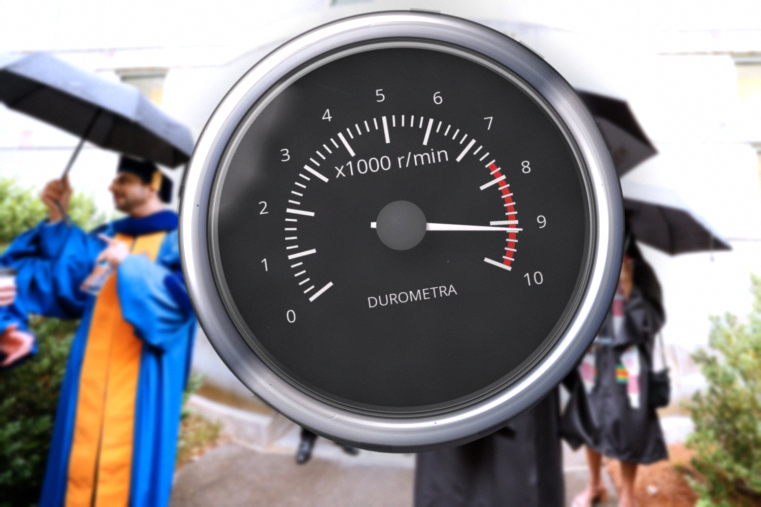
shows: 9200 rpm
